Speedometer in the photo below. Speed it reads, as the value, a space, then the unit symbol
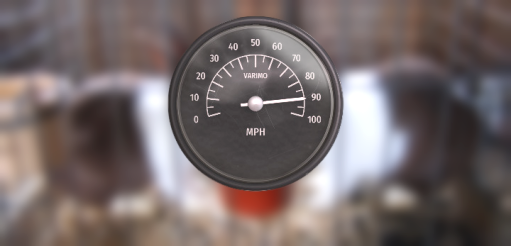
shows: 90 mph
